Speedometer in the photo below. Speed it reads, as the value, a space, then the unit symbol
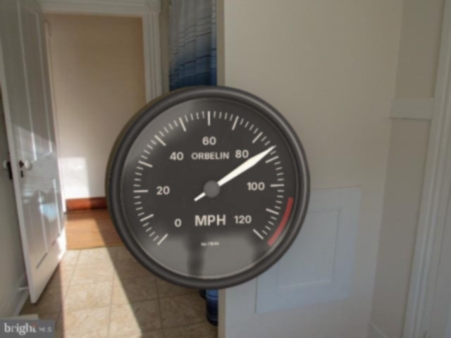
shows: 86 mph
